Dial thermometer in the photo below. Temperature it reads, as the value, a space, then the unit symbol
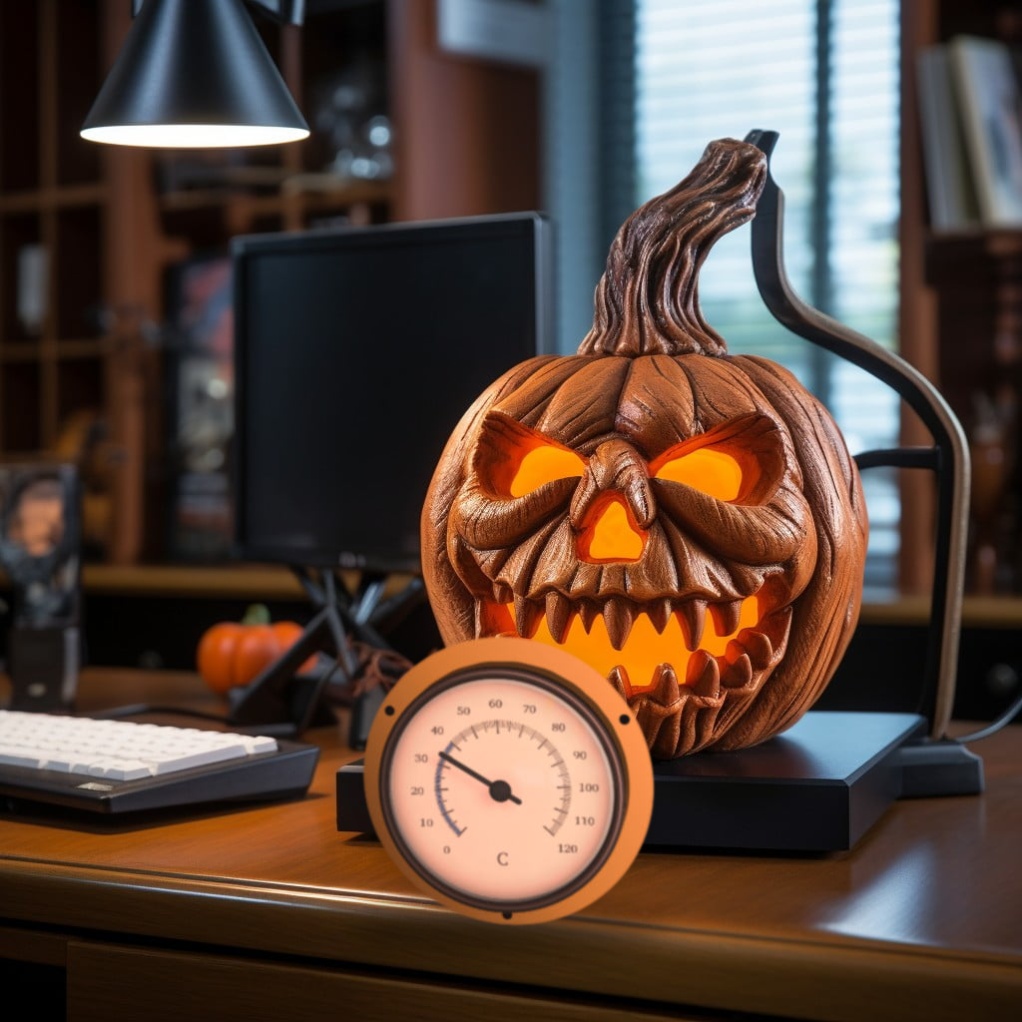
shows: 35 °C
